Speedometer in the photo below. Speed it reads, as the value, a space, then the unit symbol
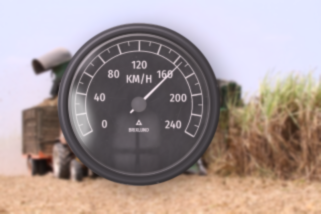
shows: 165 km/h
